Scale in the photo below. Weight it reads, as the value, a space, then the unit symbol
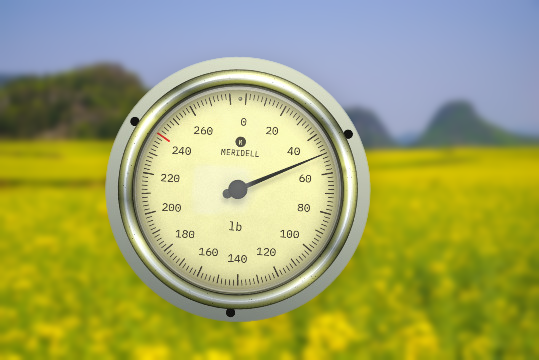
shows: 50 lb
